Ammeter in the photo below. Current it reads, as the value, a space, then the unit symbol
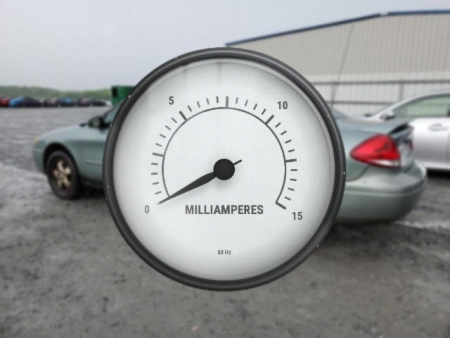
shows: 0 mA
